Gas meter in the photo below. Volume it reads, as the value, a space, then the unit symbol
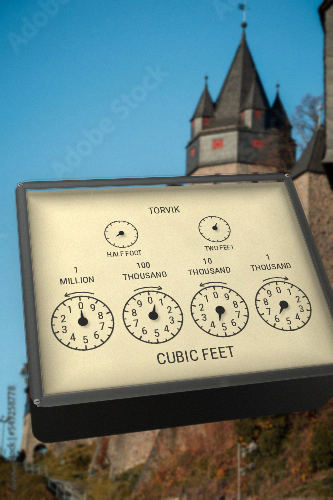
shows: 4600 ft³
